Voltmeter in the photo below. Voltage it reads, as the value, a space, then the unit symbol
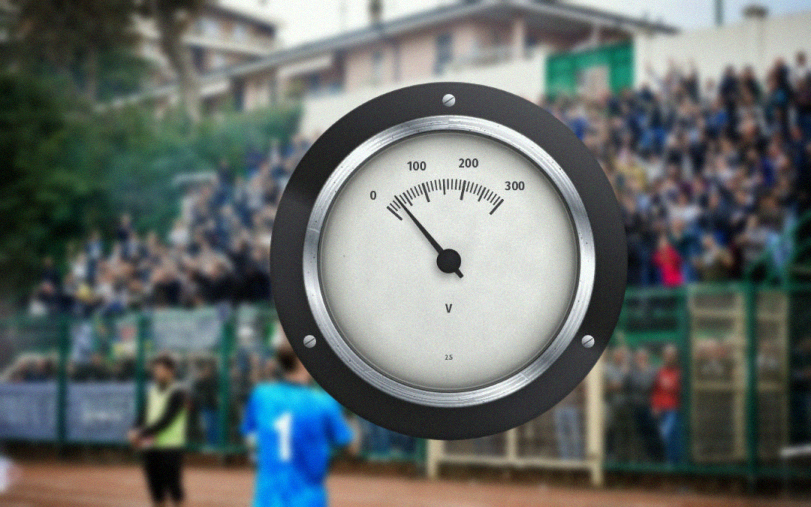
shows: 30 V
